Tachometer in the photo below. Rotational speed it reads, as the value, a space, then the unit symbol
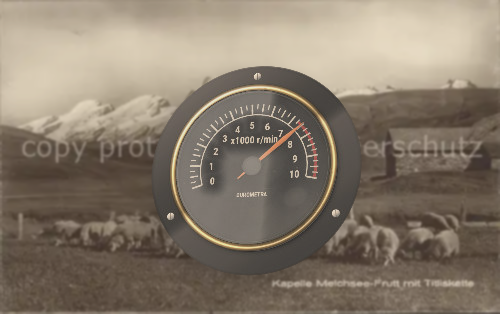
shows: 7500 rpm
